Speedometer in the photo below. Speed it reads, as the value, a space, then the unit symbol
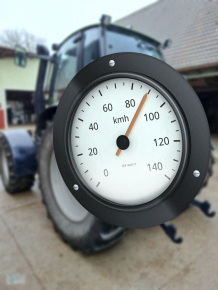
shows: 90 km/h
